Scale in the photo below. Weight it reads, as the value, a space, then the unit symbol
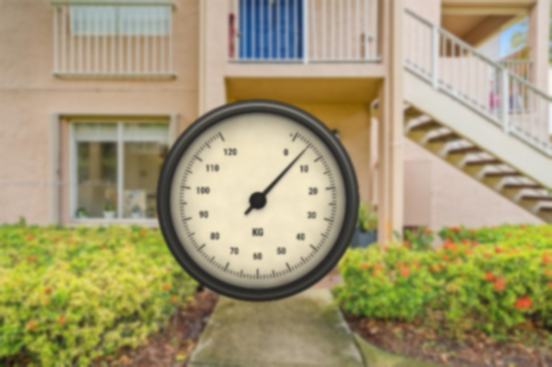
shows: 5 kg
